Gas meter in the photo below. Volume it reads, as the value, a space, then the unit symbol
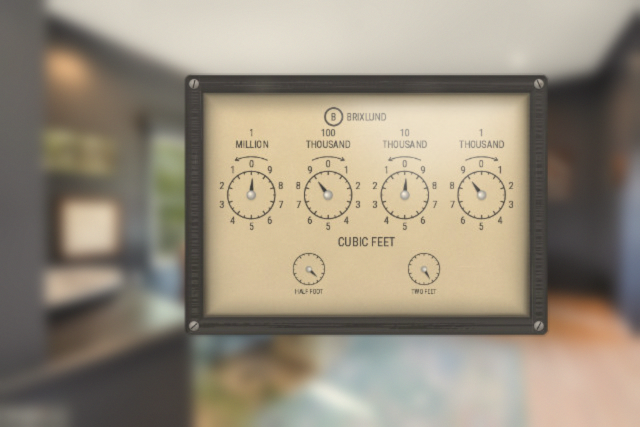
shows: 989900 ft³
